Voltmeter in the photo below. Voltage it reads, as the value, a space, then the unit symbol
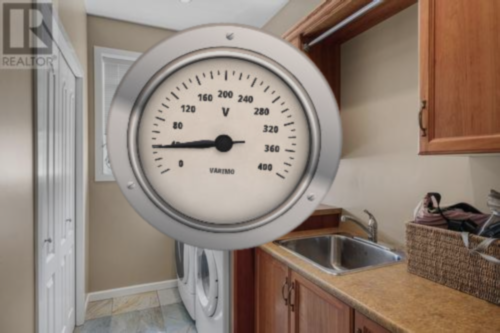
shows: 40 V
